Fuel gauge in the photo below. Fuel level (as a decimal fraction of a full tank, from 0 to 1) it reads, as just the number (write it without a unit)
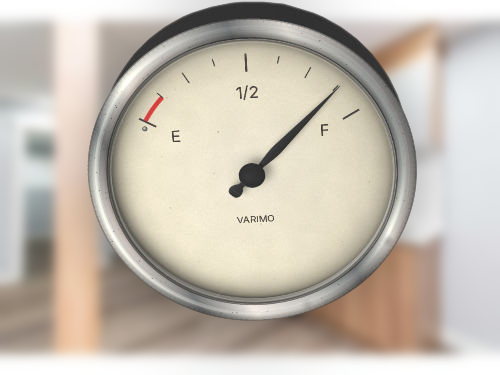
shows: 0.875
